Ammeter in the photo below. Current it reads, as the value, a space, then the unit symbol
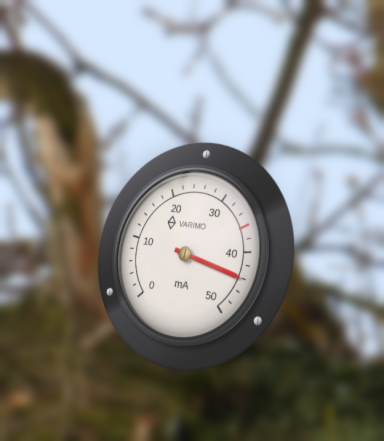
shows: 44 mA
